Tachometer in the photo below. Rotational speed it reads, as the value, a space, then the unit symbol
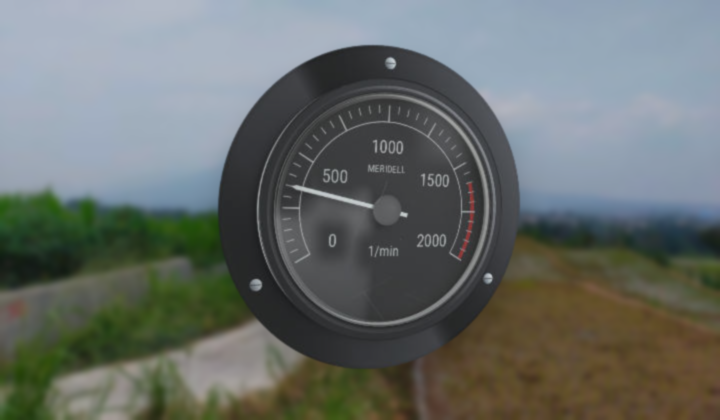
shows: 350 rpm
